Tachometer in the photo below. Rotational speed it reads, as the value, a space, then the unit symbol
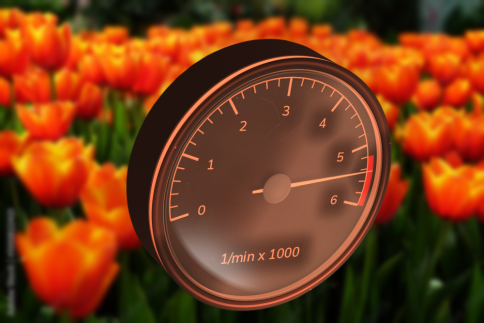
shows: 5400 rpm
